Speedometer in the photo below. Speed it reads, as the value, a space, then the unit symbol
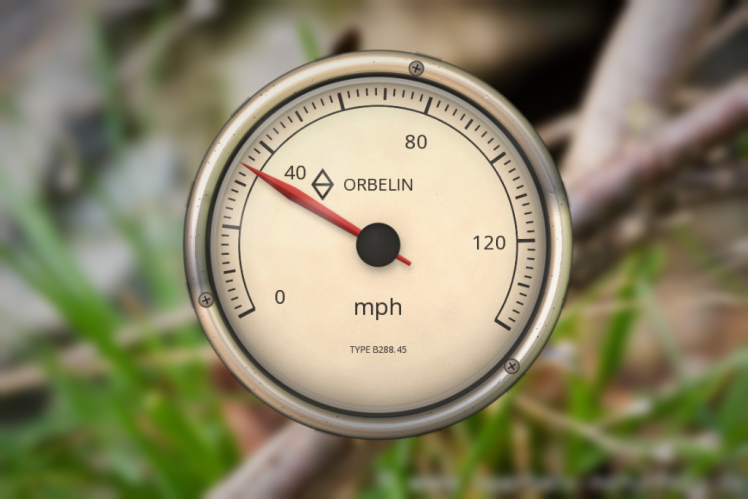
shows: 34 mph
